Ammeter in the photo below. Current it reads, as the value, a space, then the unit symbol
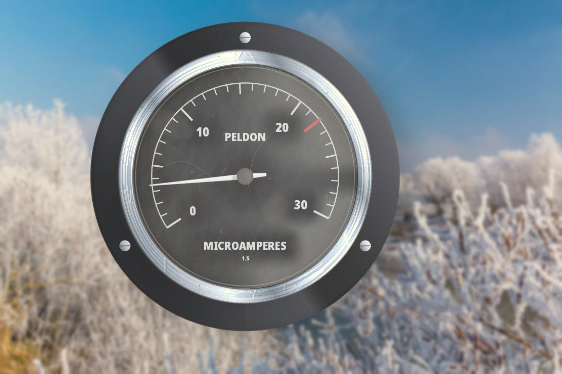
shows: 3.5 µA
